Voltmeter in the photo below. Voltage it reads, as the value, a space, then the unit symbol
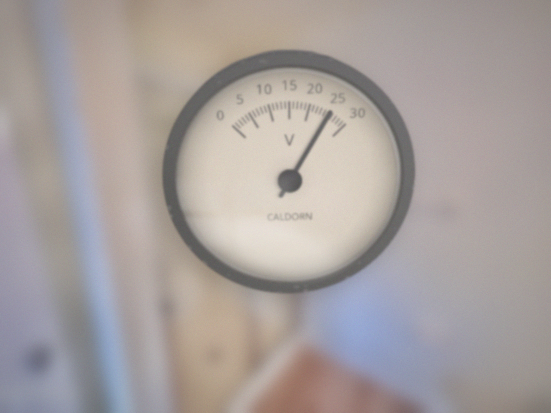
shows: 25 V
